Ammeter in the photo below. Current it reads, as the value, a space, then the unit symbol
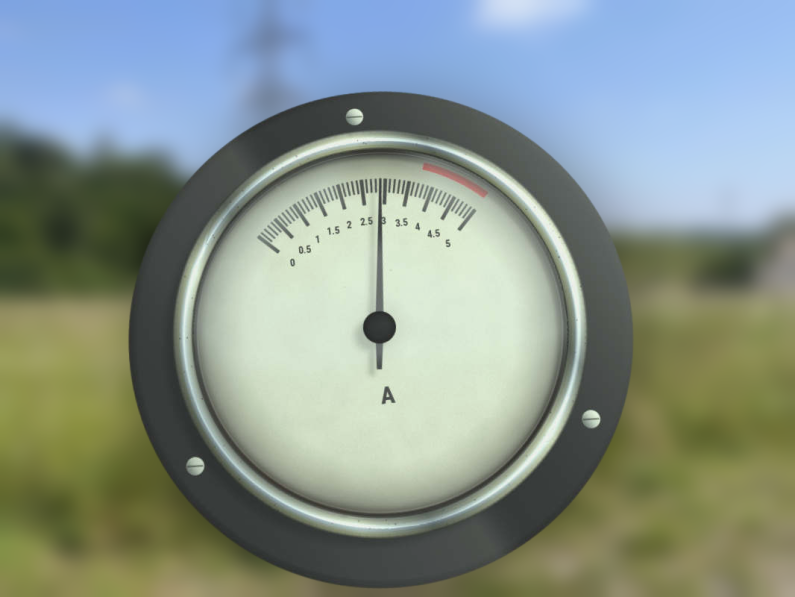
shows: 2.9 A
